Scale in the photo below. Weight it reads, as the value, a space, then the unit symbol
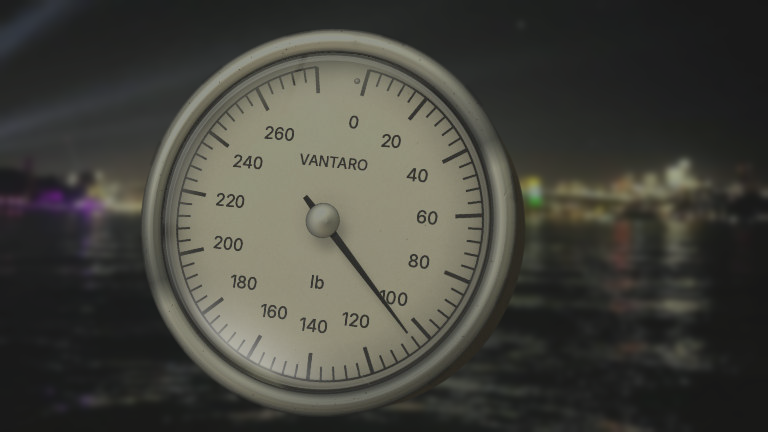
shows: 104 lb
